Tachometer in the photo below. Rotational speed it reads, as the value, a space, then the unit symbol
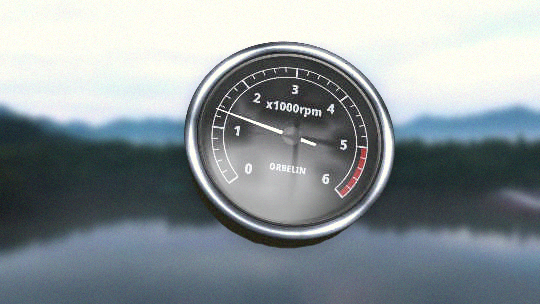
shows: 1300 rpm
